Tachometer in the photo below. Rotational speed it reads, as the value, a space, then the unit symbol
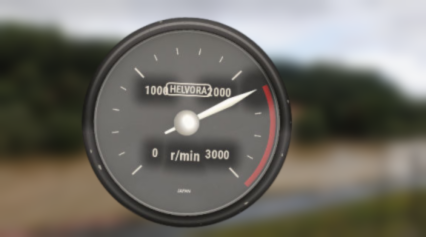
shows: 2200 rpm
